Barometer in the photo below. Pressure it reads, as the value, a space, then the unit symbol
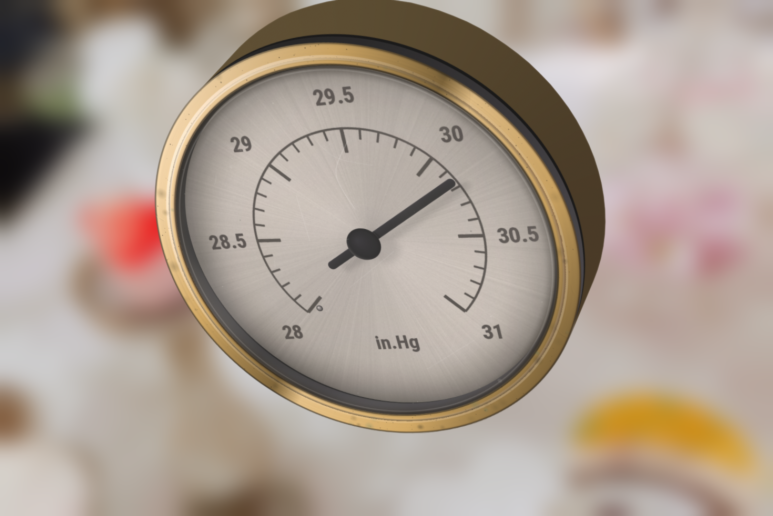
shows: 30.15 inHg
